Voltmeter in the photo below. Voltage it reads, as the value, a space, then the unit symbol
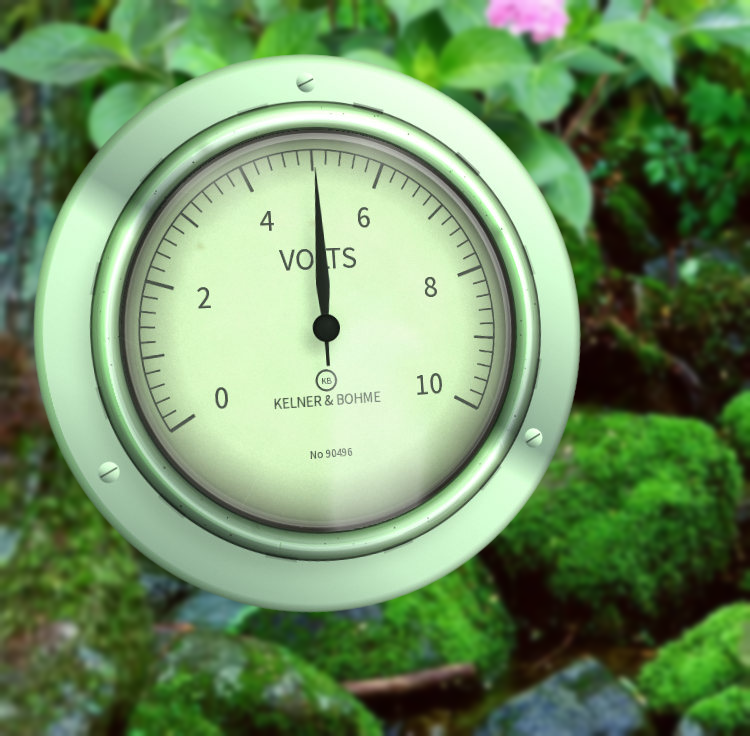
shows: 5 V
